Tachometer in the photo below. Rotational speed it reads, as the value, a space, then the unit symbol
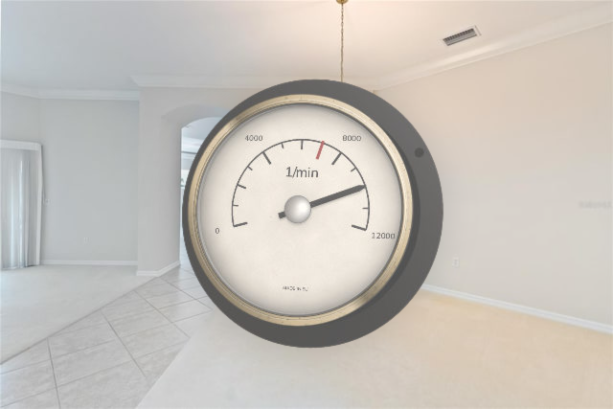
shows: 10000 rpm
